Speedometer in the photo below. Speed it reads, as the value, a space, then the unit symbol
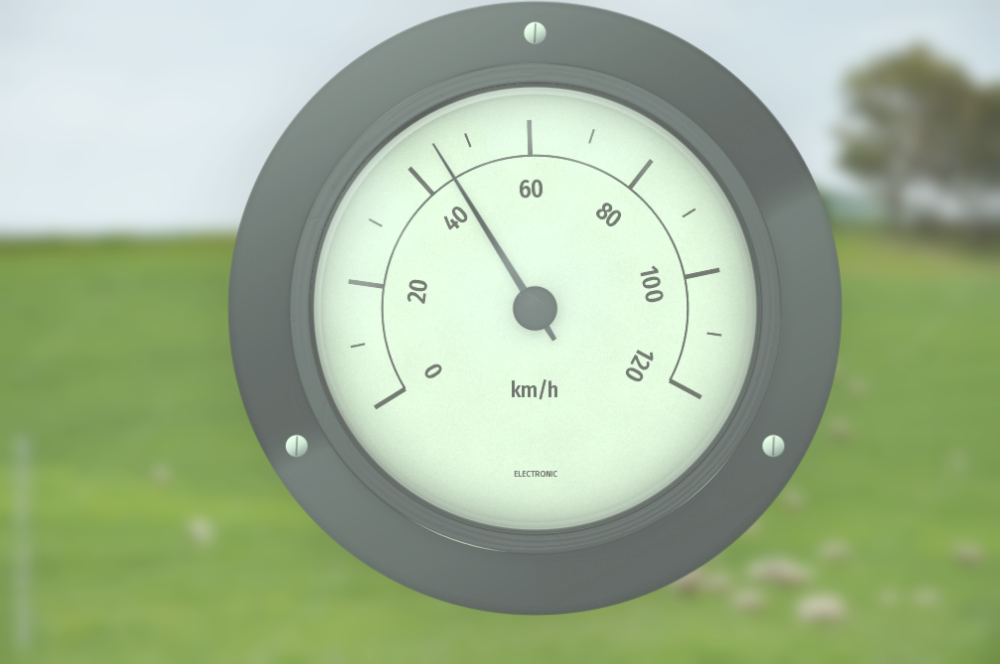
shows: 45 km/h
